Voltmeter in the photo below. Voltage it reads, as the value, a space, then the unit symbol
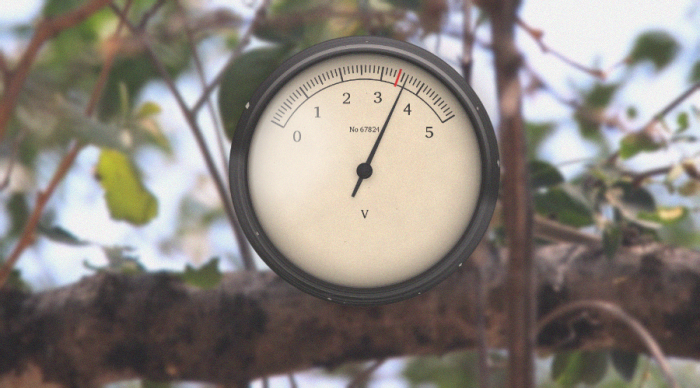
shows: 3.6 V
